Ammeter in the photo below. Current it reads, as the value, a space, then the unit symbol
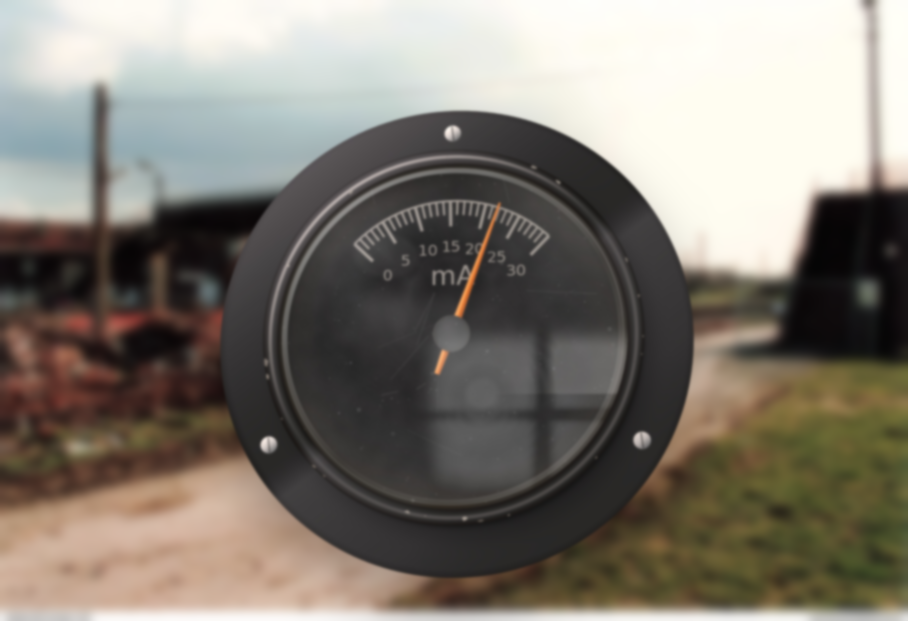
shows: 22 mA
